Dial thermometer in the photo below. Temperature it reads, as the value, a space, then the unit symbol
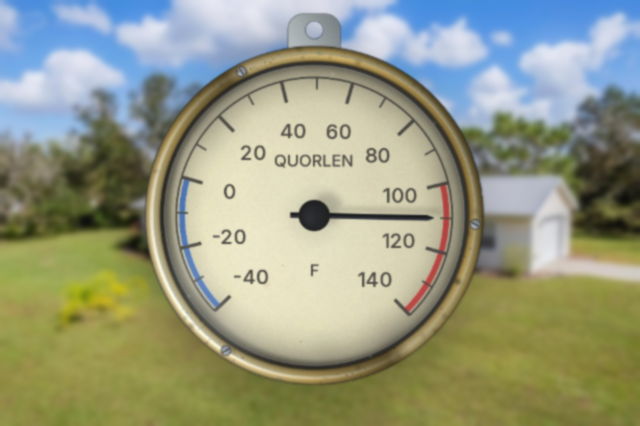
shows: 110 °F
